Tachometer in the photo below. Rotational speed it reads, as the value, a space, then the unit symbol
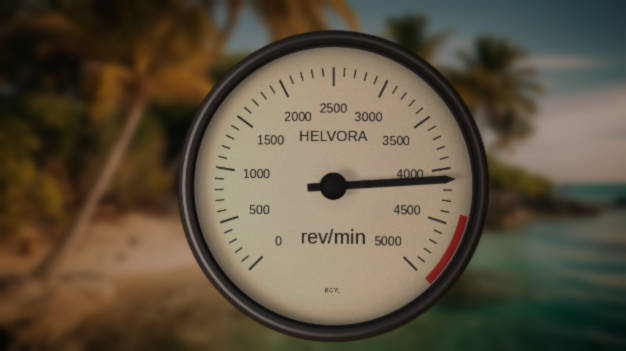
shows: 4100 rpm
